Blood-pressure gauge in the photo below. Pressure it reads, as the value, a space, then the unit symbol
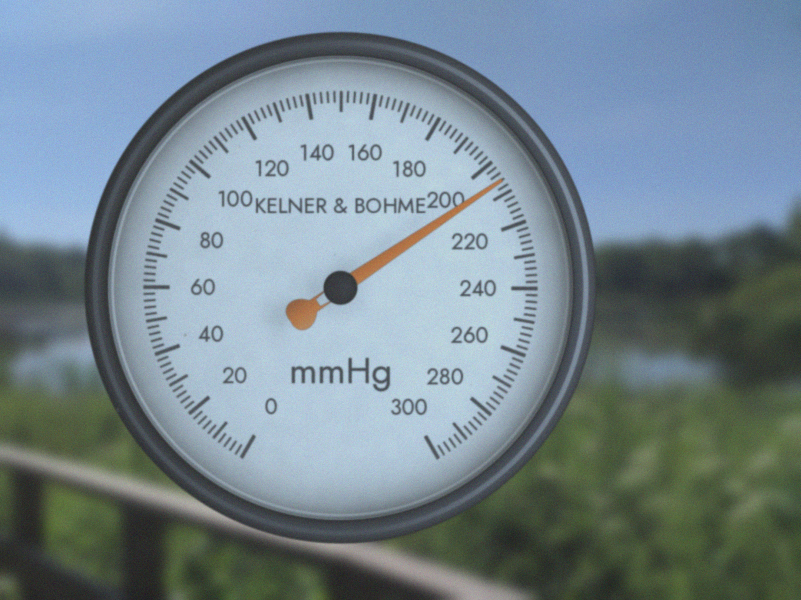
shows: 206 mmHg
